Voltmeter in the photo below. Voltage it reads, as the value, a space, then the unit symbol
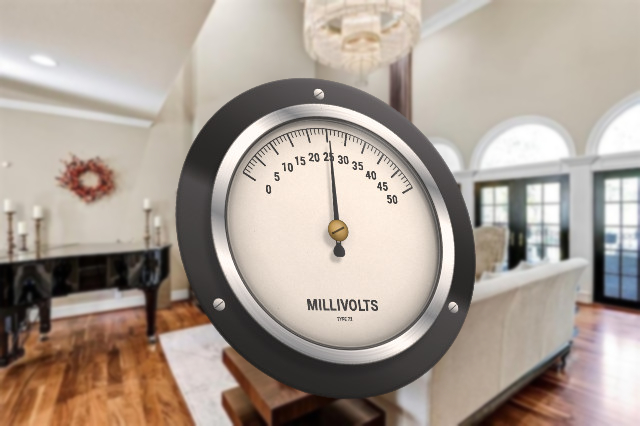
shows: 25 mV
